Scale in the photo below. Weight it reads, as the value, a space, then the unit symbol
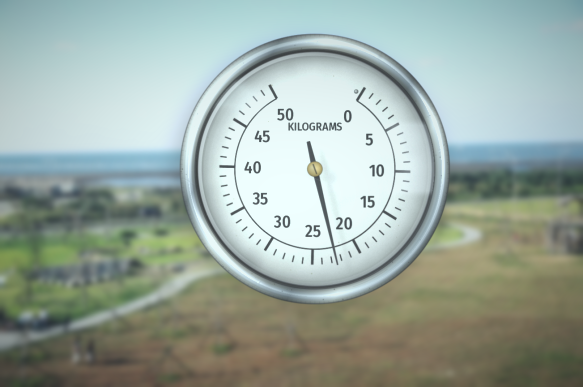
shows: 22.5 kg
